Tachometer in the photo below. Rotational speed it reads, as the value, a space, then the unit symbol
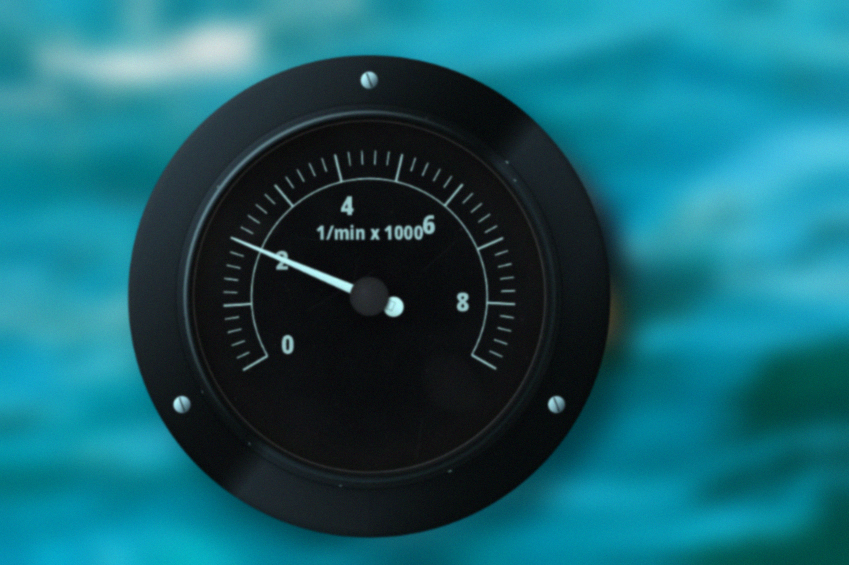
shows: 2000 rpm
